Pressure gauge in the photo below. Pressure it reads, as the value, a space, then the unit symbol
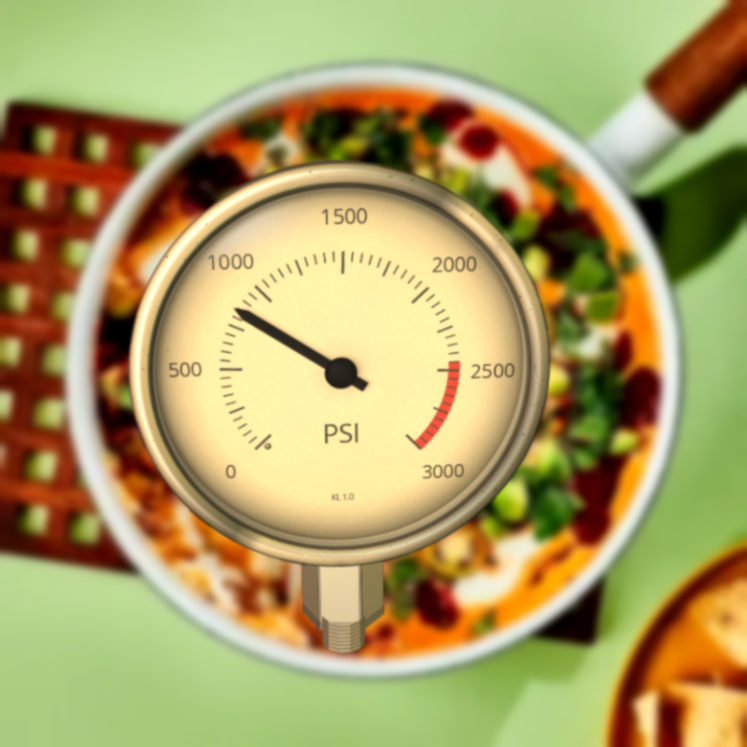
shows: 850 psi
